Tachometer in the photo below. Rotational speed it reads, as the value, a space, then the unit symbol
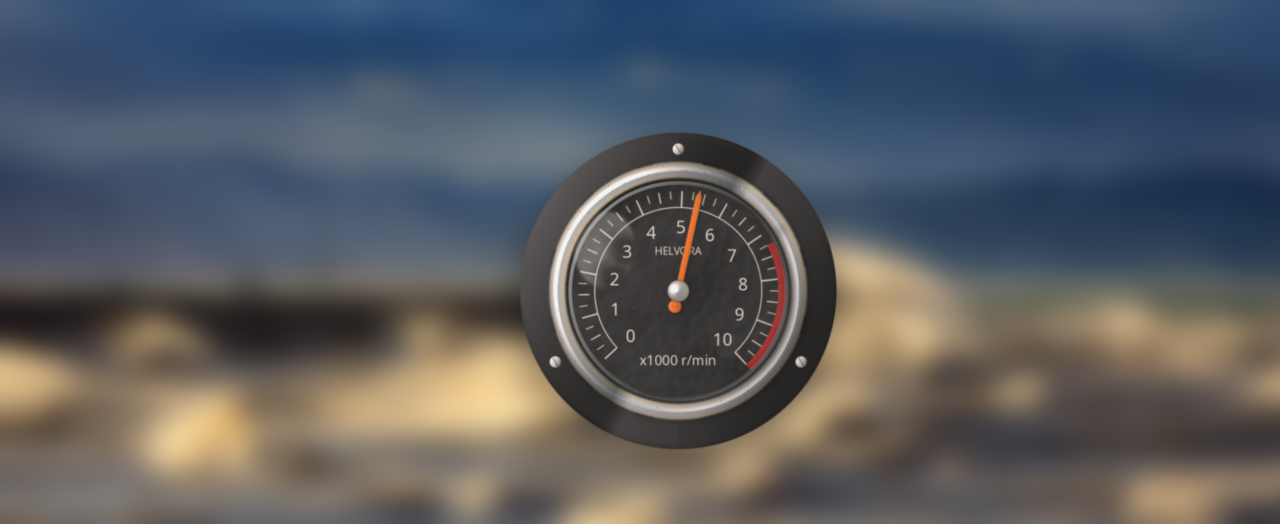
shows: 5375 rpm
